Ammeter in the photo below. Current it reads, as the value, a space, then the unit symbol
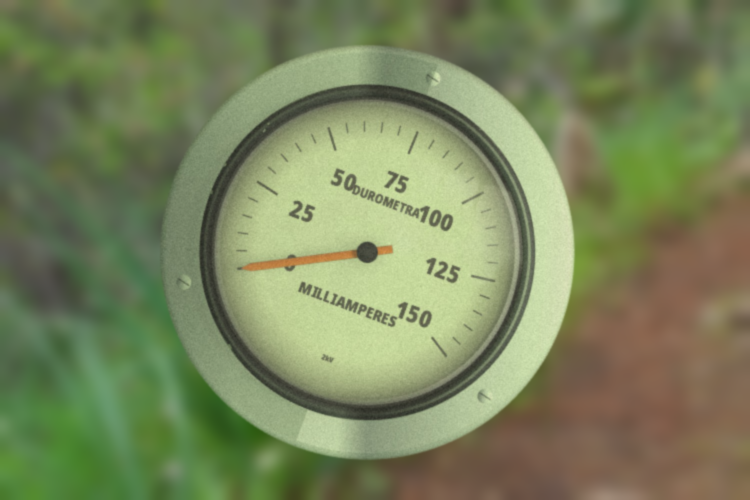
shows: 0 mA
